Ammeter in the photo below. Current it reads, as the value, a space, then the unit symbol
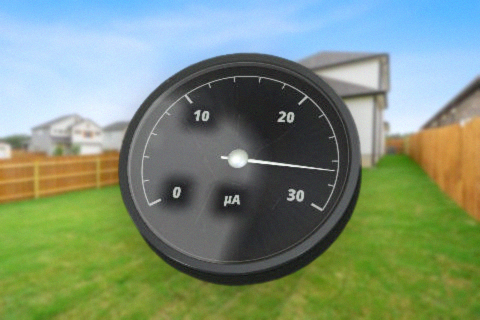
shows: 27 µA
